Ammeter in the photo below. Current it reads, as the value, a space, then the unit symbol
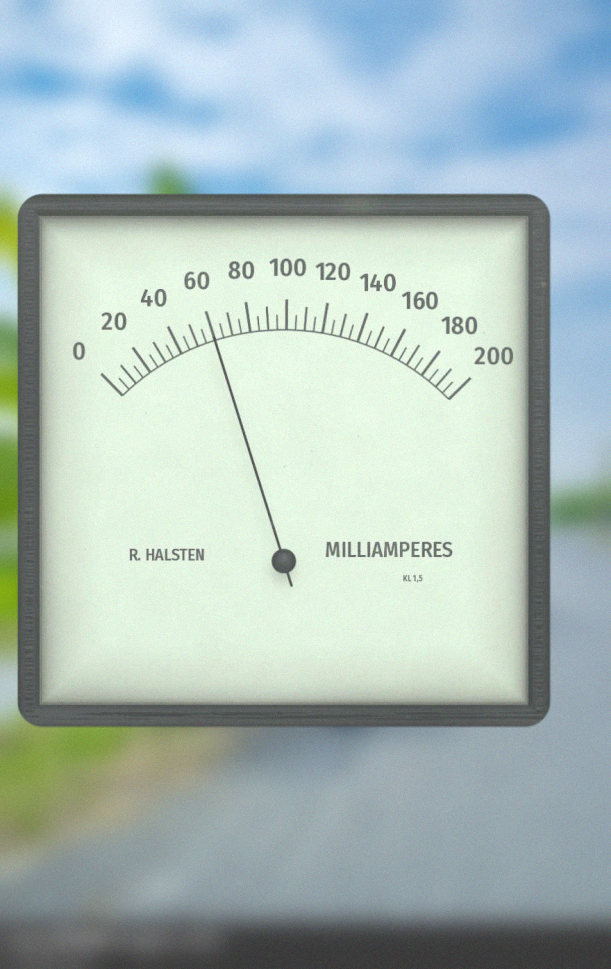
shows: 60 mA
